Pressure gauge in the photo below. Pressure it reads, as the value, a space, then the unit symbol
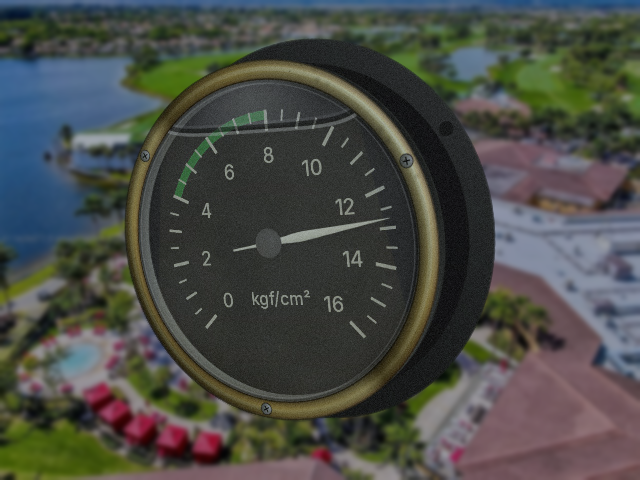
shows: 12.75 kg/cm²
